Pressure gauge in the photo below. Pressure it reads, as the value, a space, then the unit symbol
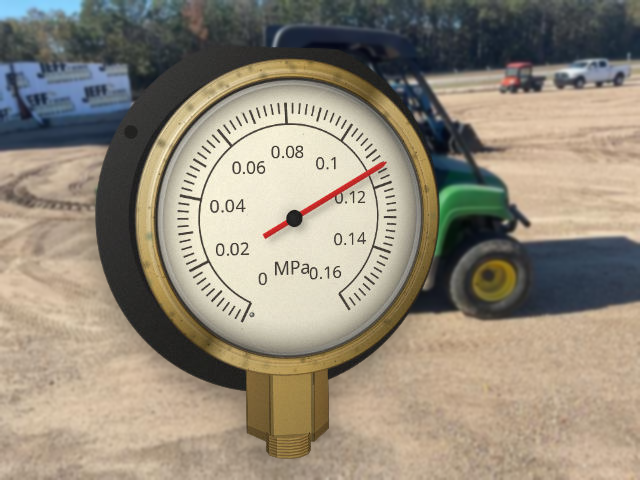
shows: 0.114 MPa
